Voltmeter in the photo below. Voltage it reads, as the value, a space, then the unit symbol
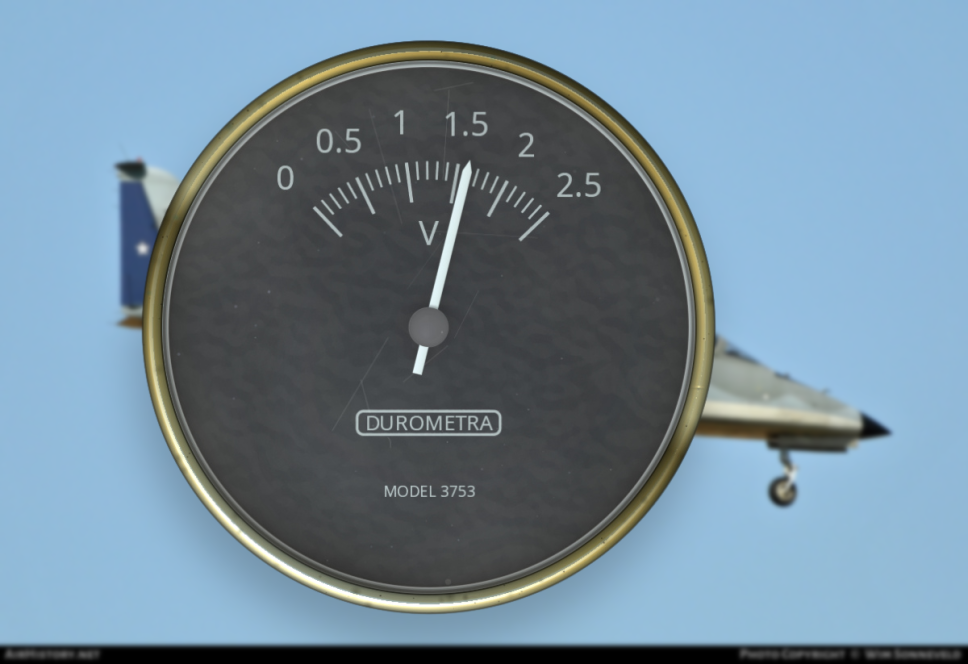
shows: 1.6 V
